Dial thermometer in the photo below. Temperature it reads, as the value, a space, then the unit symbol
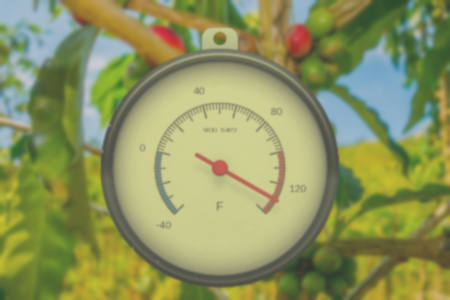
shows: 130 °F
